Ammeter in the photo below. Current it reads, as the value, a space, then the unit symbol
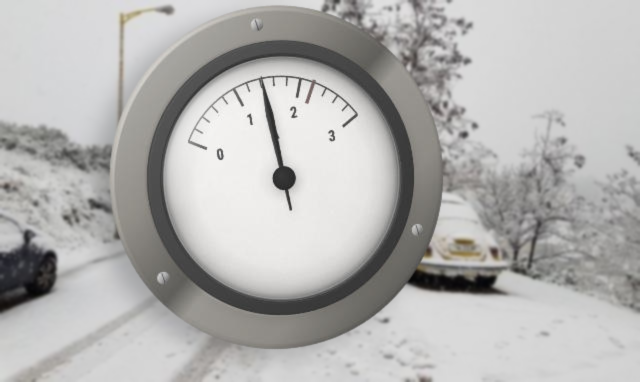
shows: 1.4 A
